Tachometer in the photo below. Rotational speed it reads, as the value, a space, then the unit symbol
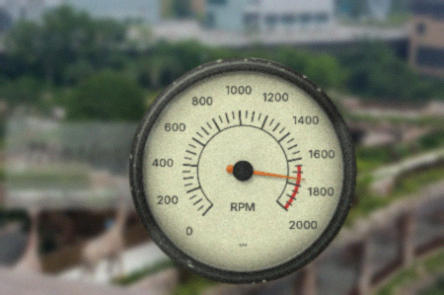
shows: 1750 rpm
